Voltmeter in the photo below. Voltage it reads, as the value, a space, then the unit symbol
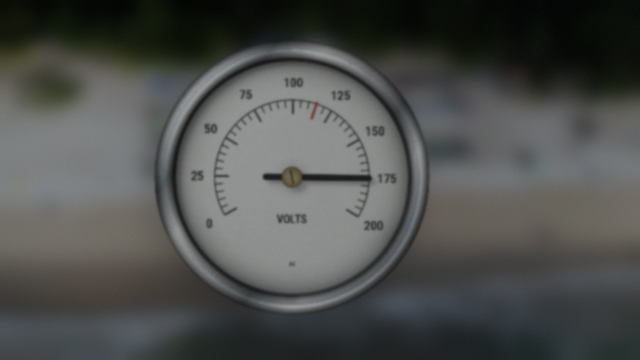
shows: 175 V
